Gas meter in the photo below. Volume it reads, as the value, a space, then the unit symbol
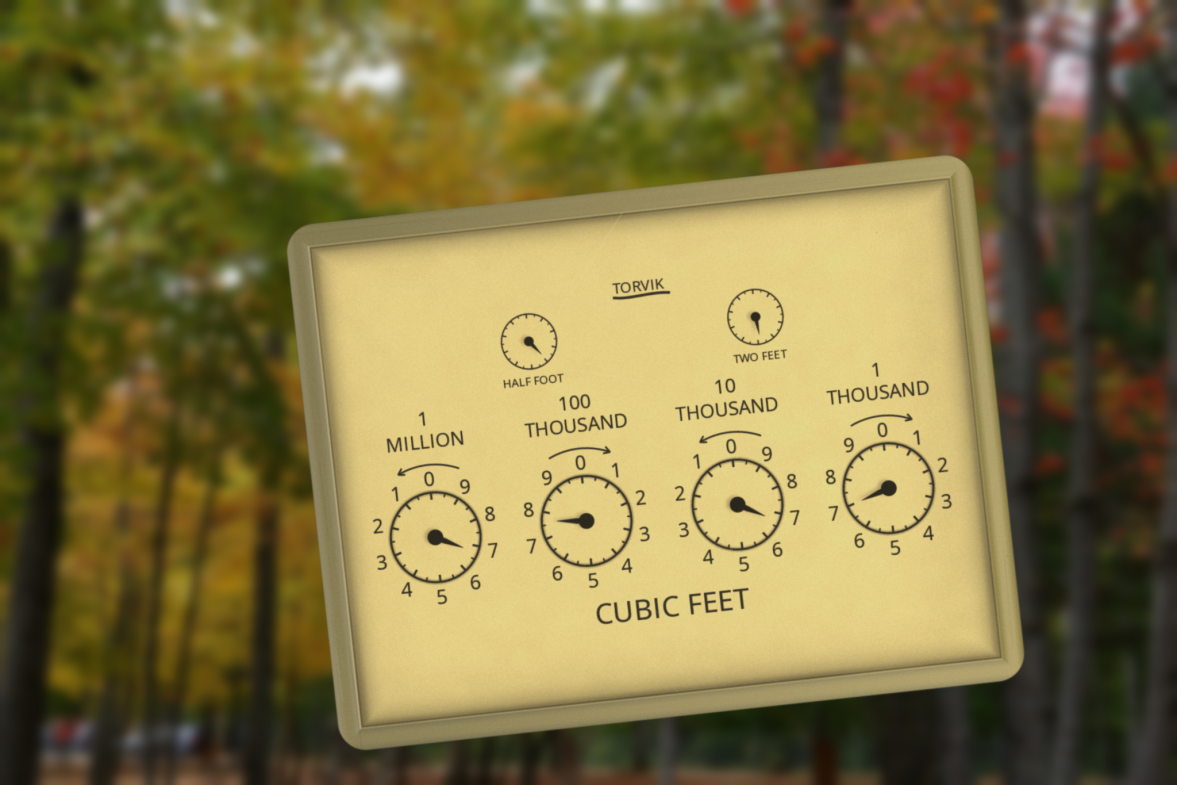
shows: 676700 ft³
